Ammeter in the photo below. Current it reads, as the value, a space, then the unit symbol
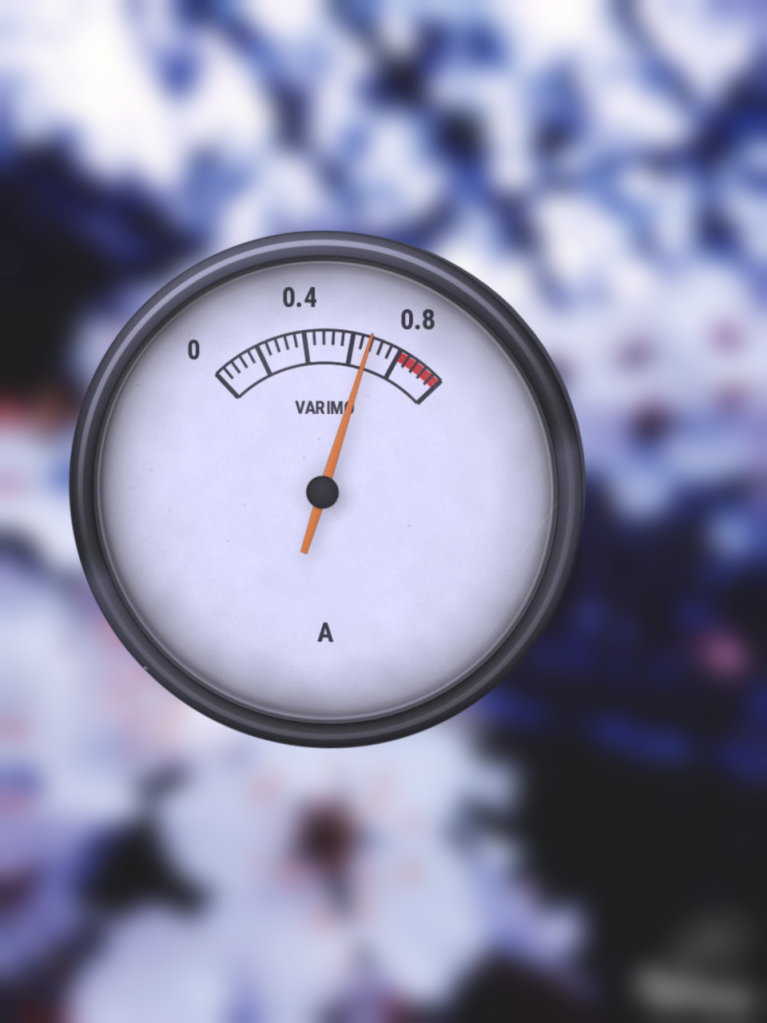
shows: 0.68 A
